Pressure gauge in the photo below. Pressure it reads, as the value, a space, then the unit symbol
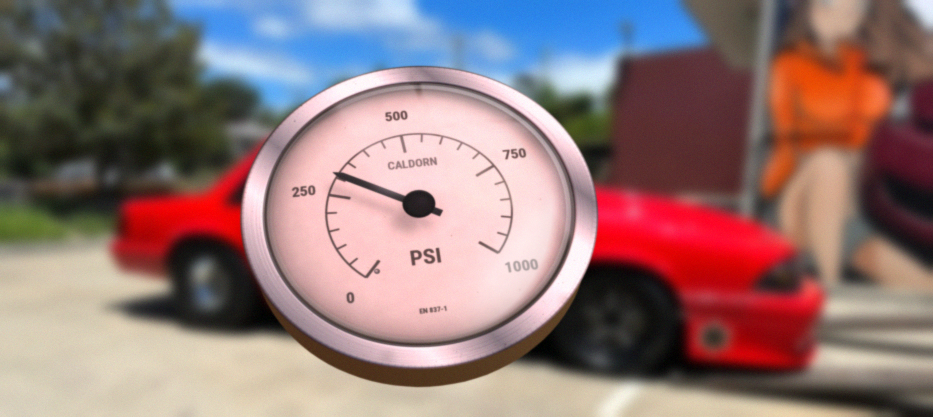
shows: 300 psi
